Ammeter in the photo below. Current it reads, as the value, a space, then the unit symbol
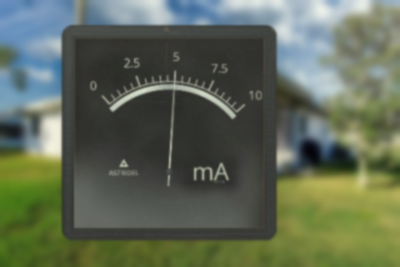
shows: 5 mA
